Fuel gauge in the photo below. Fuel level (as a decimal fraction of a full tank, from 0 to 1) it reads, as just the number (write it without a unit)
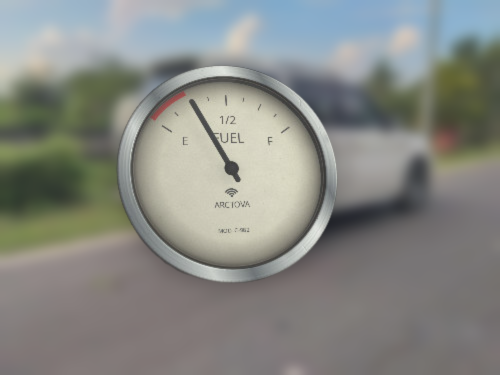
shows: 0.25
